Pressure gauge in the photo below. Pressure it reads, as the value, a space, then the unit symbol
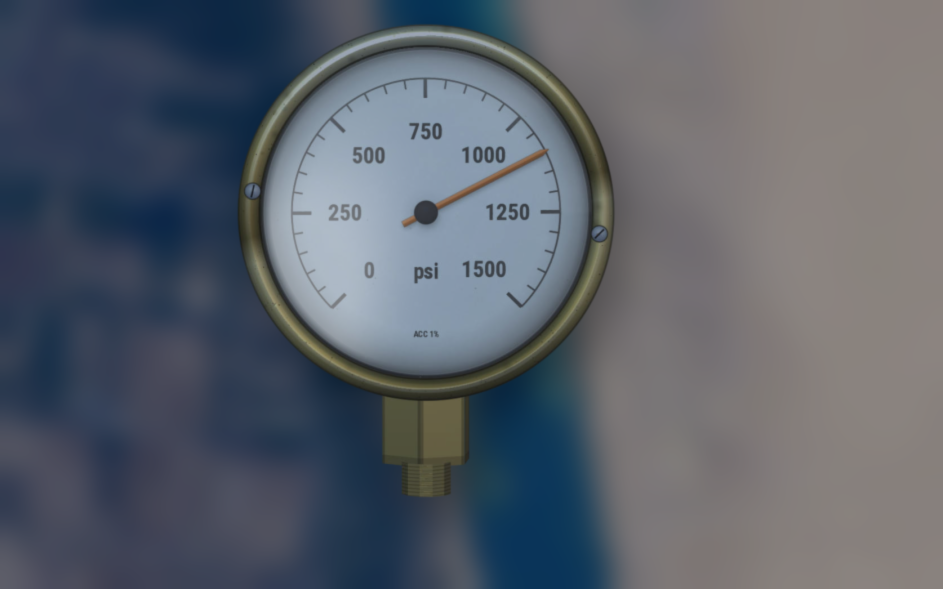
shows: 1100 psi
